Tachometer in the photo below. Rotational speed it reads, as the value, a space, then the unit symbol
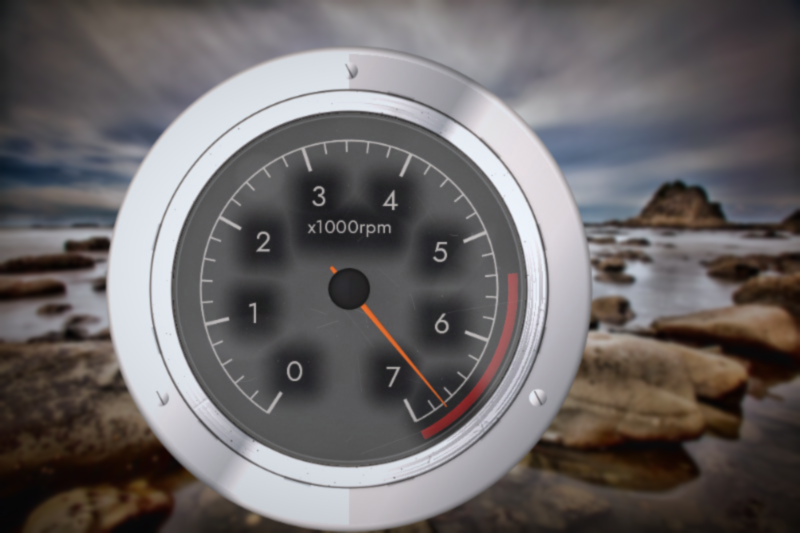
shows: 6700 rpm
